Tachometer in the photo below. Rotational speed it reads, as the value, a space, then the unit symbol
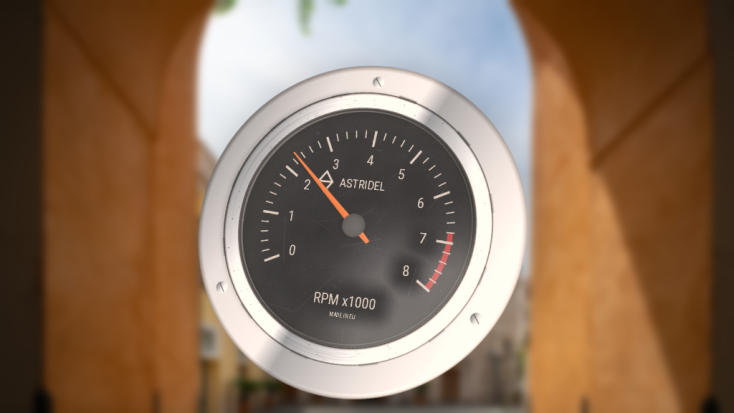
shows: 2300 rpm
